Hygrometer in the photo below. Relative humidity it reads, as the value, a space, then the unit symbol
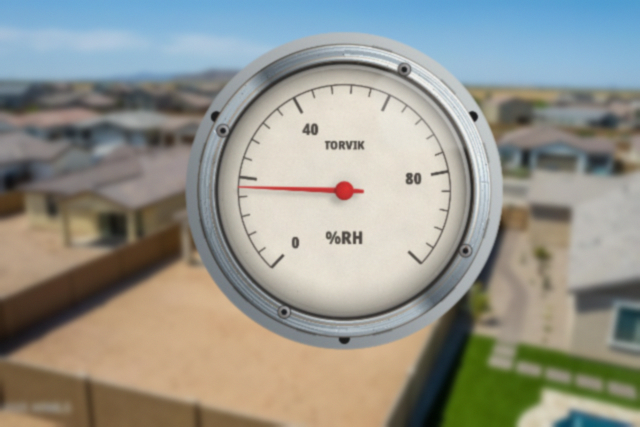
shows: 18 %
